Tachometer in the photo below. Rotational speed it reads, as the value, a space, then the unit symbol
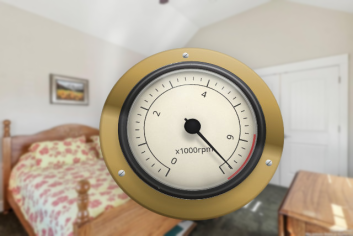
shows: 6800 rpm
